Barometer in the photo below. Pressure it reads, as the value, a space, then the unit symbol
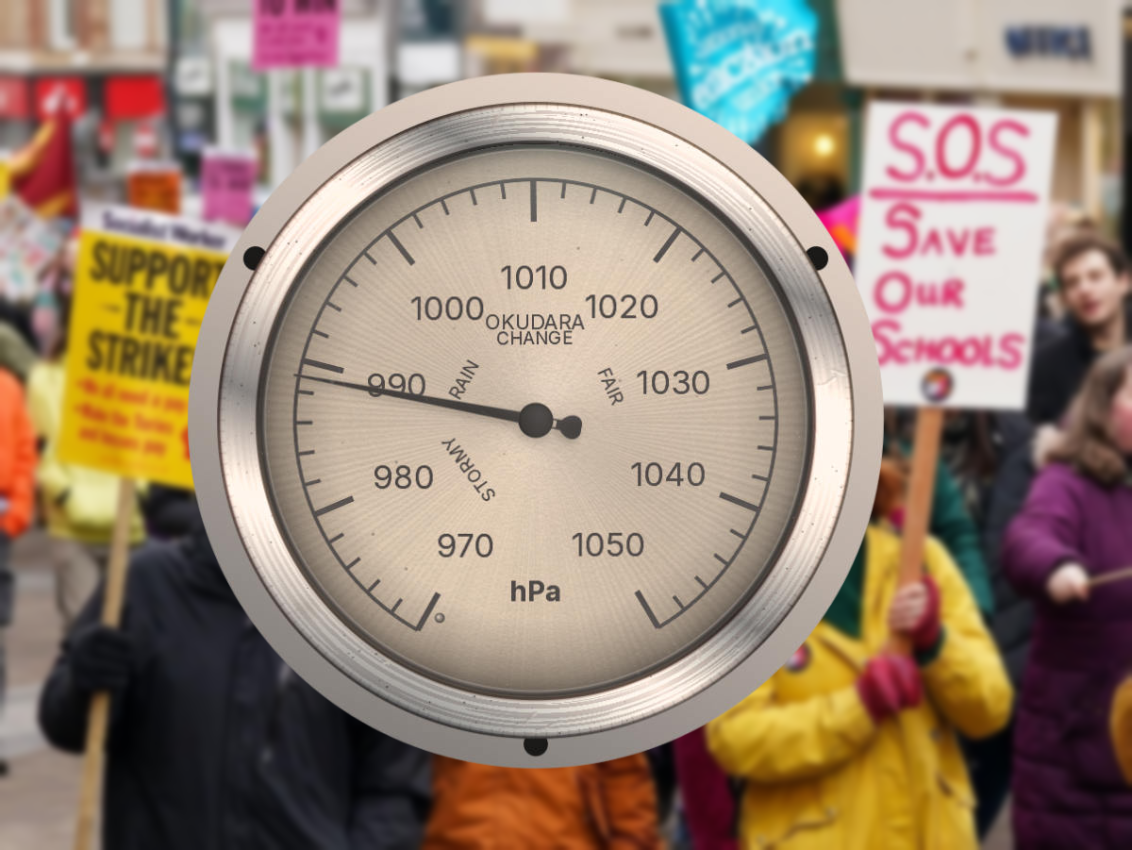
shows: 989 hPa
